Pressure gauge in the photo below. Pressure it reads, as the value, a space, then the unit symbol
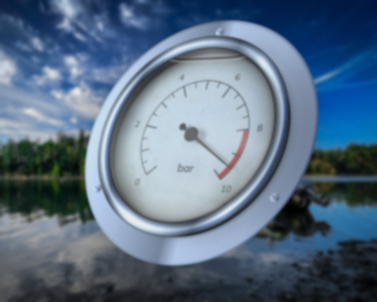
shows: 9.5 bar
